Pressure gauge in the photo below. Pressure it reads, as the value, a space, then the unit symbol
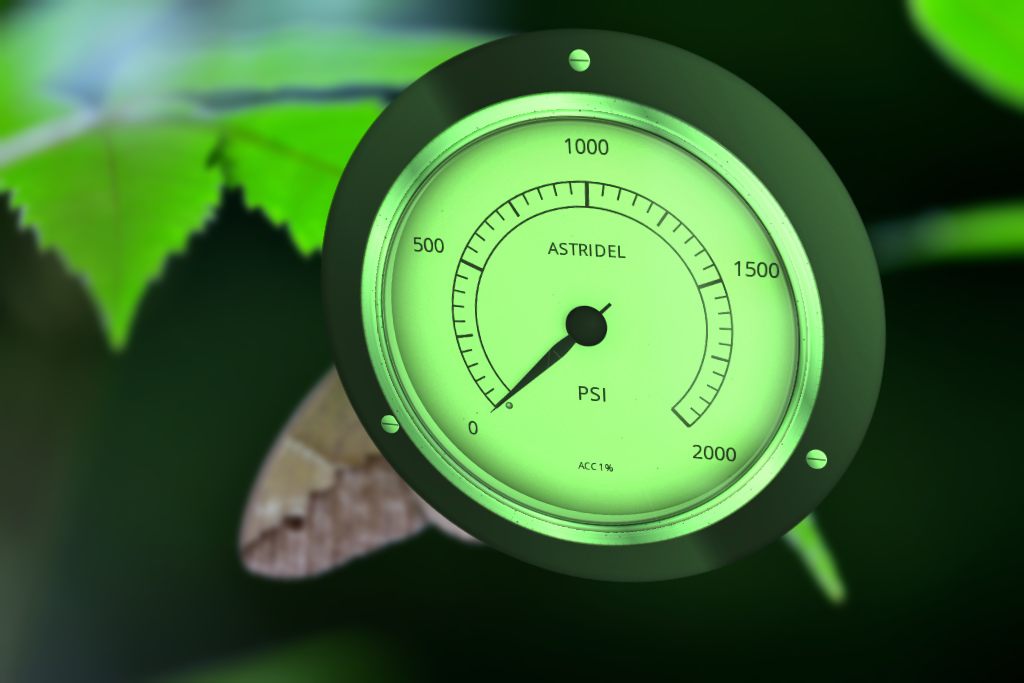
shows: 0 psi
